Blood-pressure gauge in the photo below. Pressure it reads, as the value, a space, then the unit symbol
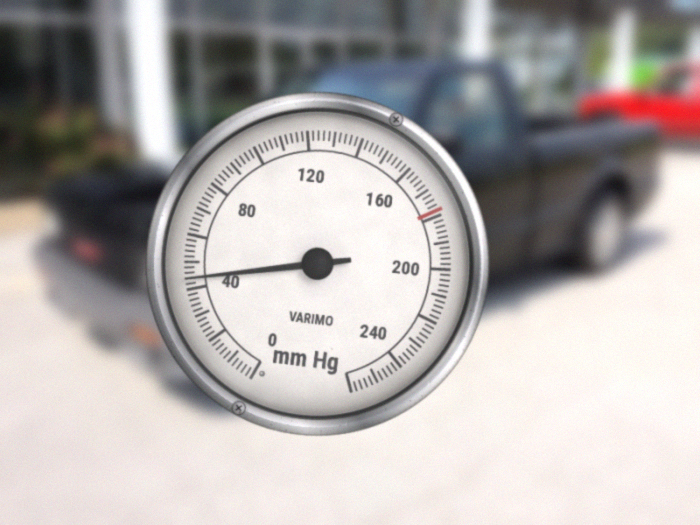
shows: 44 mmHg
